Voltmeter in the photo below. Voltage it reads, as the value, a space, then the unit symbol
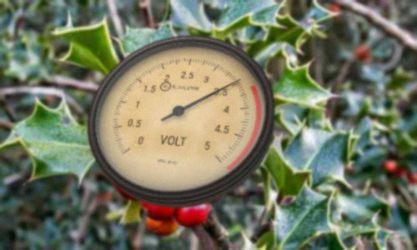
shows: 3.5 V
